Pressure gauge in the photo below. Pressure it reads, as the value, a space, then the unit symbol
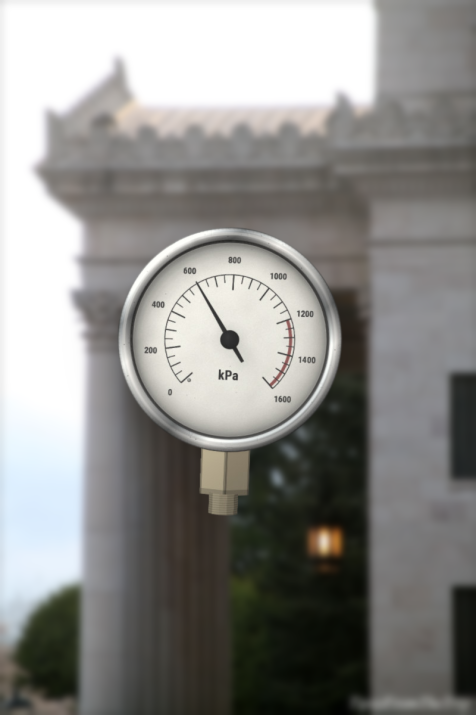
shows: 600 kPa
